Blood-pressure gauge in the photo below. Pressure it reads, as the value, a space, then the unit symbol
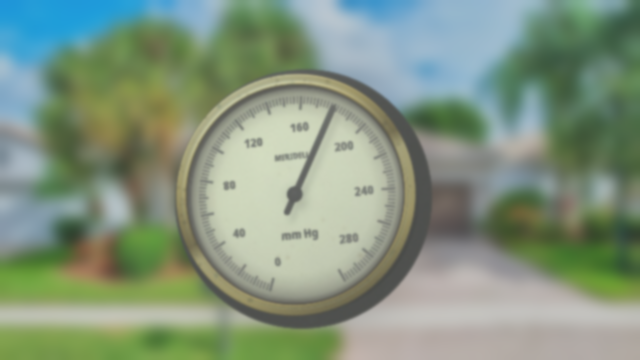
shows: 180 mmHg
